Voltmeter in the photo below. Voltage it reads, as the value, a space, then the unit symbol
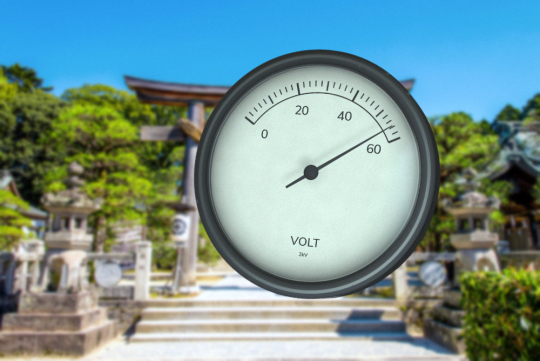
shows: 56 V
